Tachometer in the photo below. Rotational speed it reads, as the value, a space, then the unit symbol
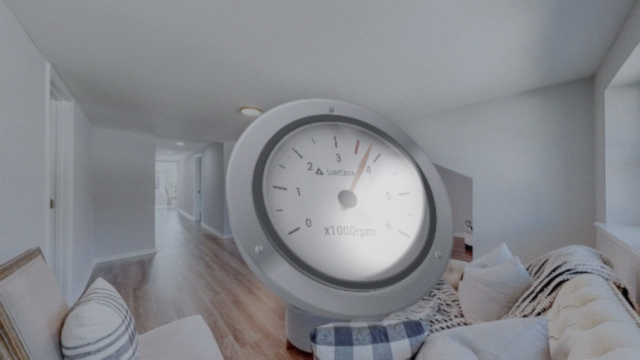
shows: 3750 rpm
